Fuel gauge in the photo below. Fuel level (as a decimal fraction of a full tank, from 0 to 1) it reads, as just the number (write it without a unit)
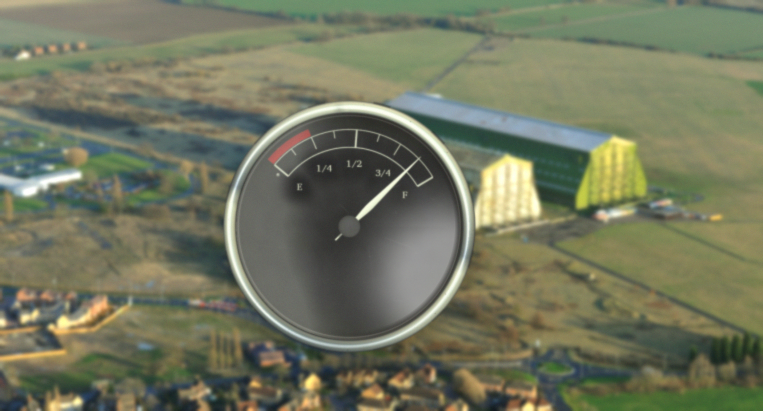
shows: 0.875
